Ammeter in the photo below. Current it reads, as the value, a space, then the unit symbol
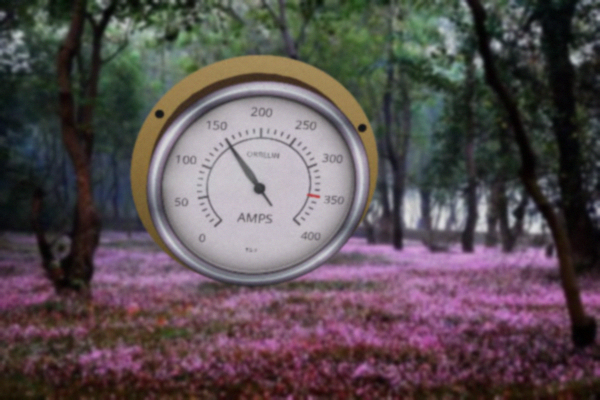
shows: 150 A
